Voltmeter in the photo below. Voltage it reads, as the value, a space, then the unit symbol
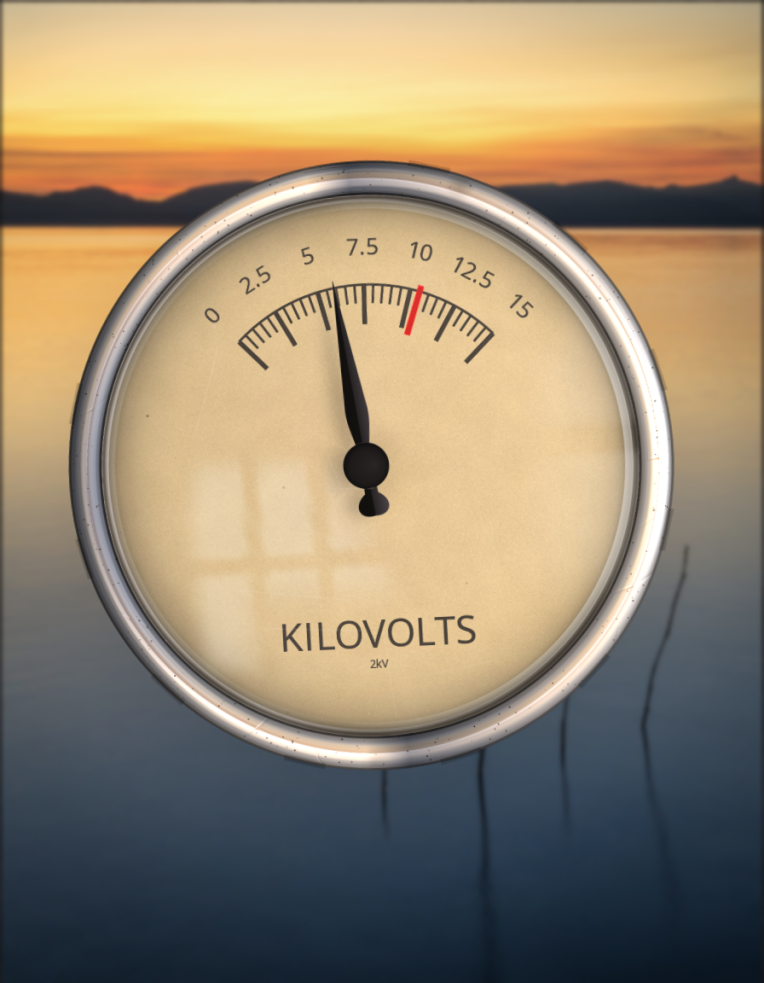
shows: 6 kV
